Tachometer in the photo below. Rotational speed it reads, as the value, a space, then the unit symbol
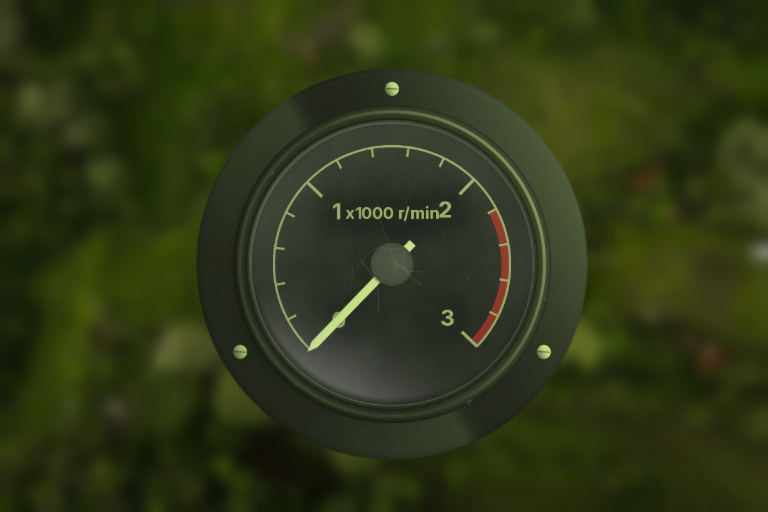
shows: 0 rpm
